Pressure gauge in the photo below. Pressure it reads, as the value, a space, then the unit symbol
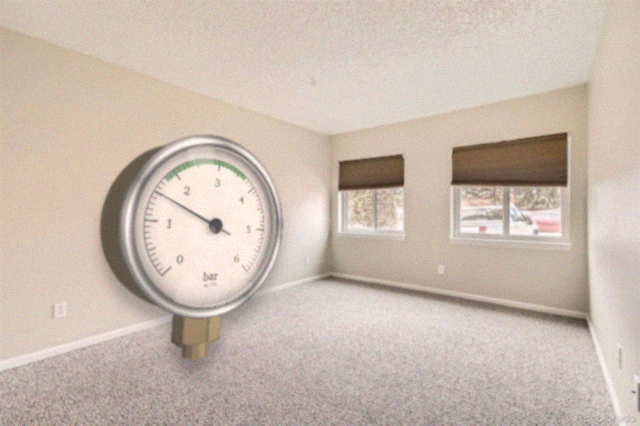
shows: 1.5 bar
